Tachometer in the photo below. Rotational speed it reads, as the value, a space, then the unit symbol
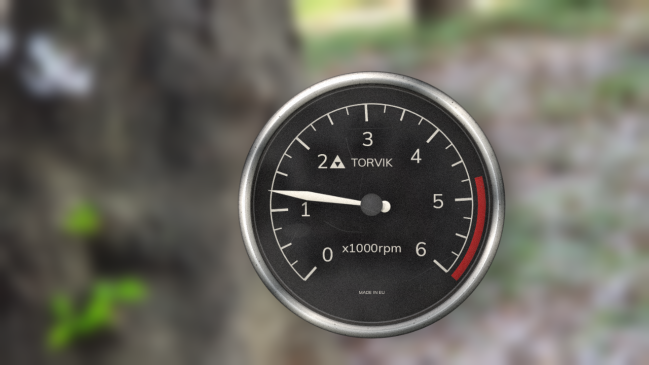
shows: 1250 rpm
